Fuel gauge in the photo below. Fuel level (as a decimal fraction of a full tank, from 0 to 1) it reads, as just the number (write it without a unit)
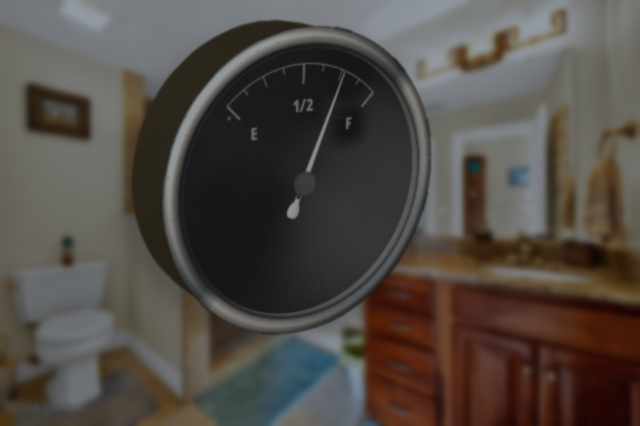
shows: 0.75
